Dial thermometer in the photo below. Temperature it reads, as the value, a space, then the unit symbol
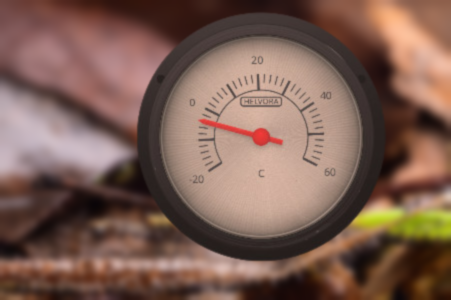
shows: -4 °C
